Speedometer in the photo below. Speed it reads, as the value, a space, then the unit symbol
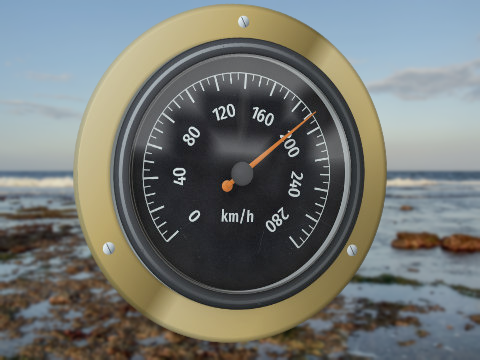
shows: 190 km/h
